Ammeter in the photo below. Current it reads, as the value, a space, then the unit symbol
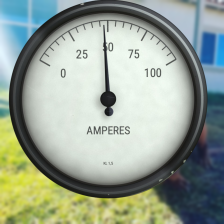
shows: 47.5 A
